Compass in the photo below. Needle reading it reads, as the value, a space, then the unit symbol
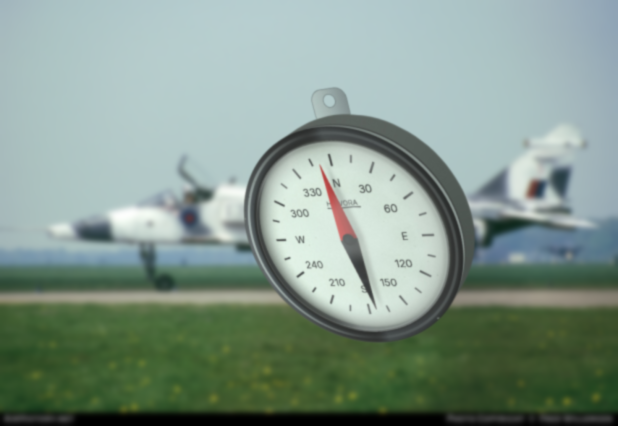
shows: 352.5 °
